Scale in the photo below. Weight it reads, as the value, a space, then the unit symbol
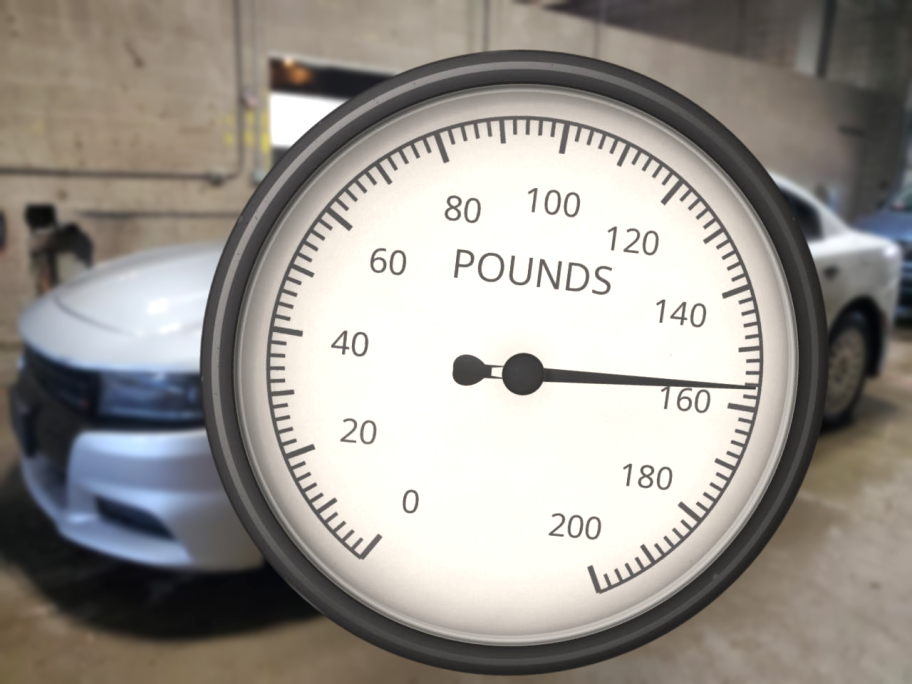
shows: 156 lb
